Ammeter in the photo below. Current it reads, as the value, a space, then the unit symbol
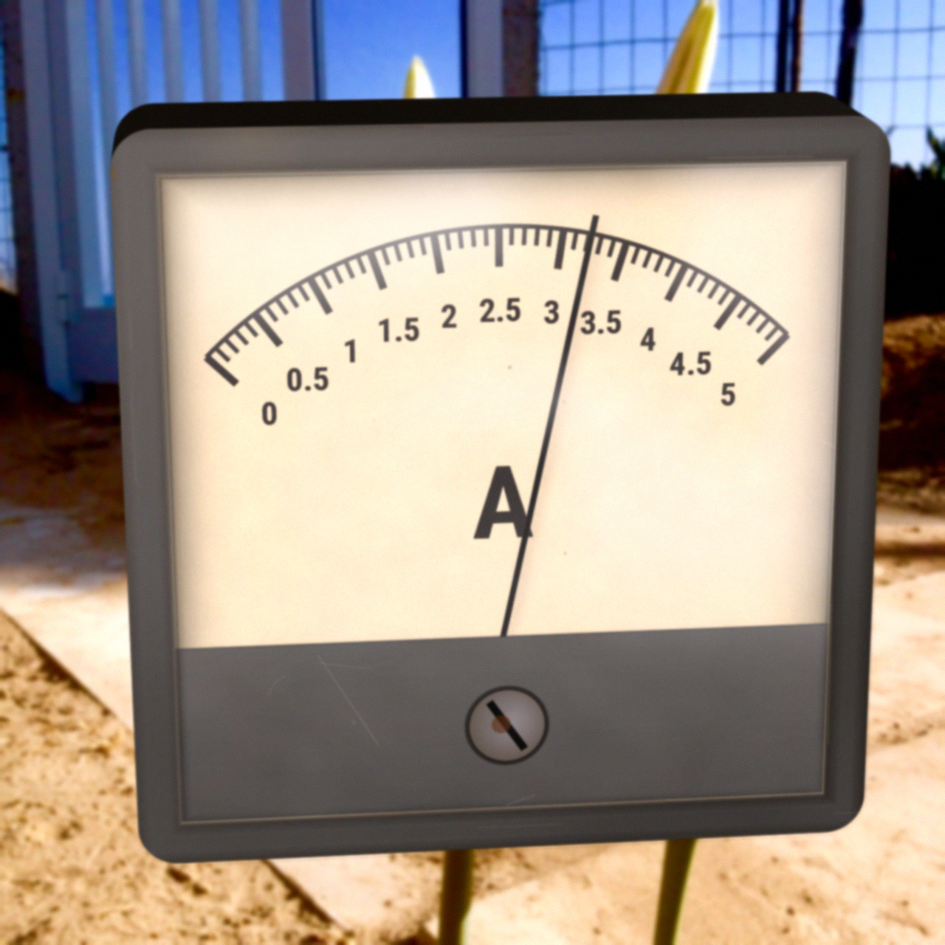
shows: 3.2 A
